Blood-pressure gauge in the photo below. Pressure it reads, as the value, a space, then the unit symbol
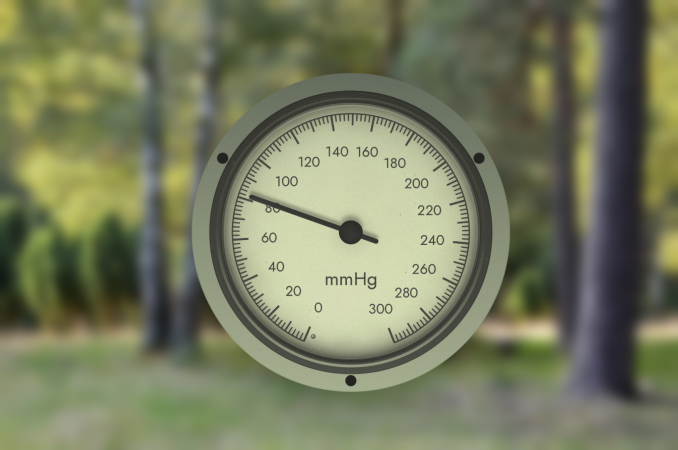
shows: 82 mmHg
